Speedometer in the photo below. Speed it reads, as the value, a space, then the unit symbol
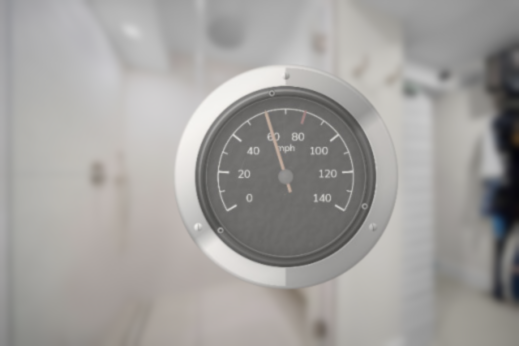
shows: 60 mph
